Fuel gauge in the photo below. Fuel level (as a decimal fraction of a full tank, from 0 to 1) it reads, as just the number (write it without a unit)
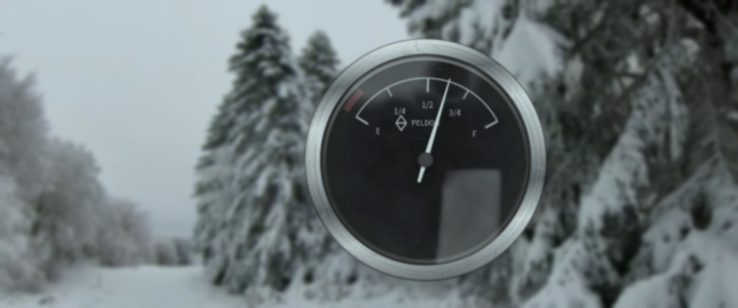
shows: 0.625
